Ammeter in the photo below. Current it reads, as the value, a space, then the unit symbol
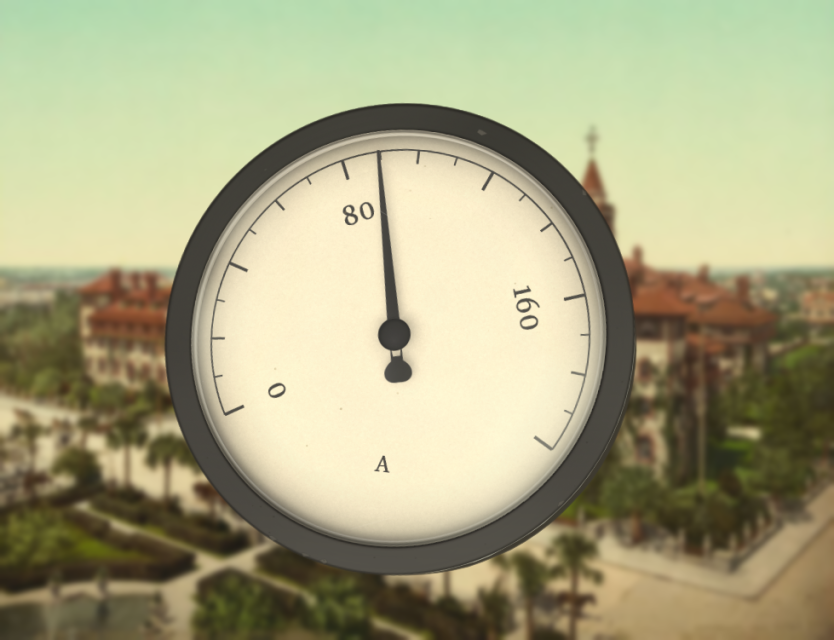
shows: 90 A
